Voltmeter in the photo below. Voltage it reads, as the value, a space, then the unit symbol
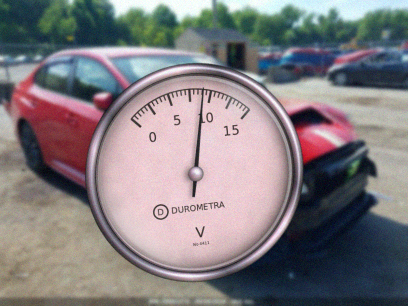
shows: 9 V
